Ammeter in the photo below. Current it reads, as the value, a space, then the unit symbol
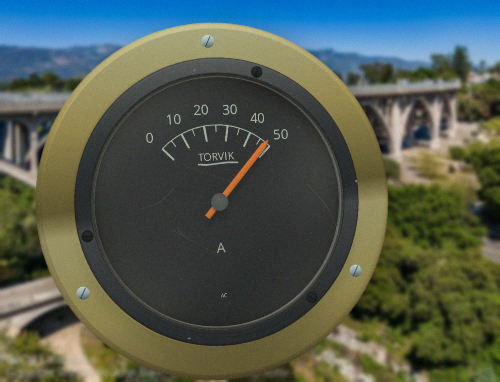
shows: 47.5 A
